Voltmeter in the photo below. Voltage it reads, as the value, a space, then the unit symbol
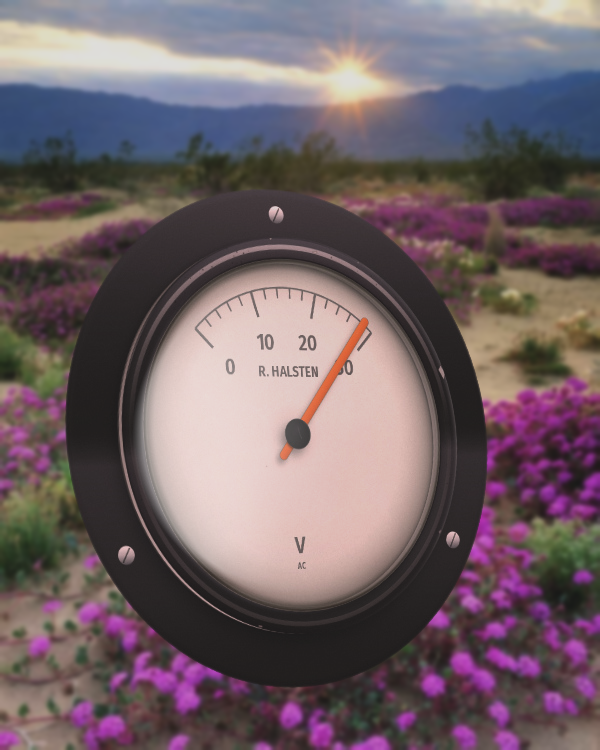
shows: 28 V
